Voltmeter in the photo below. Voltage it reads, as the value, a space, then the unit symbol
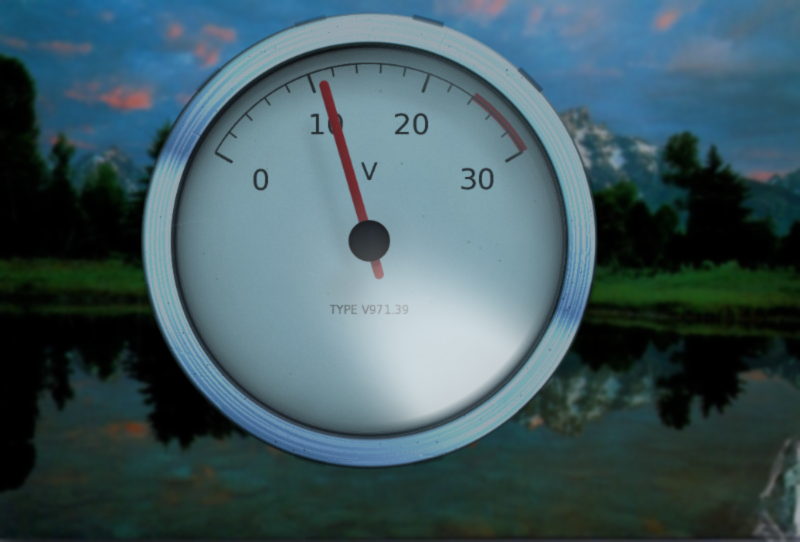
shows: 11 V
